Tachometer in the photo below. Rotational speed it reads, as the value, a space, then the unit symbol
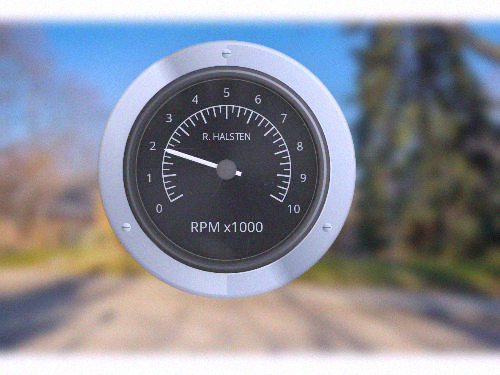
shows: 2000 rpm
